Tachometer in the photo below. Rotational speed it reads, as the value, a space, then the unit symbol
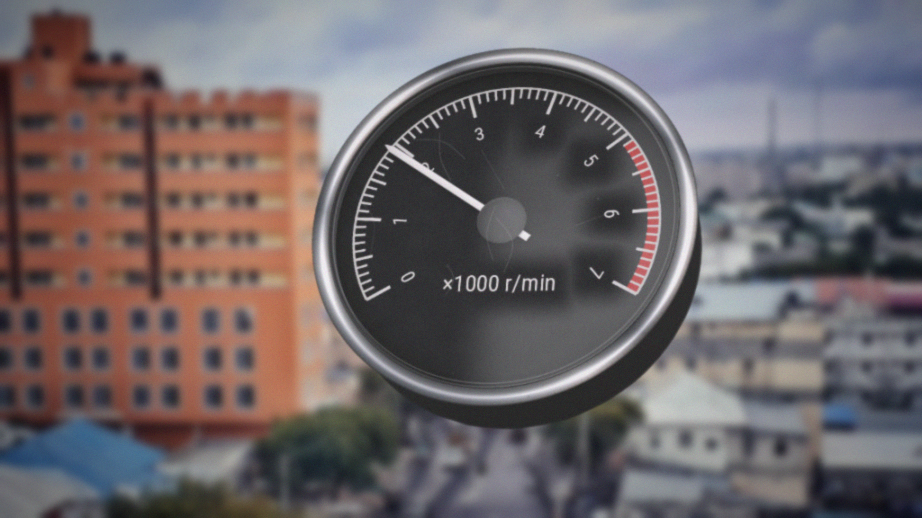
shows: 1900 rpm
